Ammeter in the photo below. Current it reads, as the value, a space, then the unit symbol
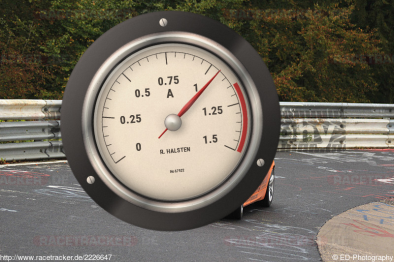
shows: 1.05 A
